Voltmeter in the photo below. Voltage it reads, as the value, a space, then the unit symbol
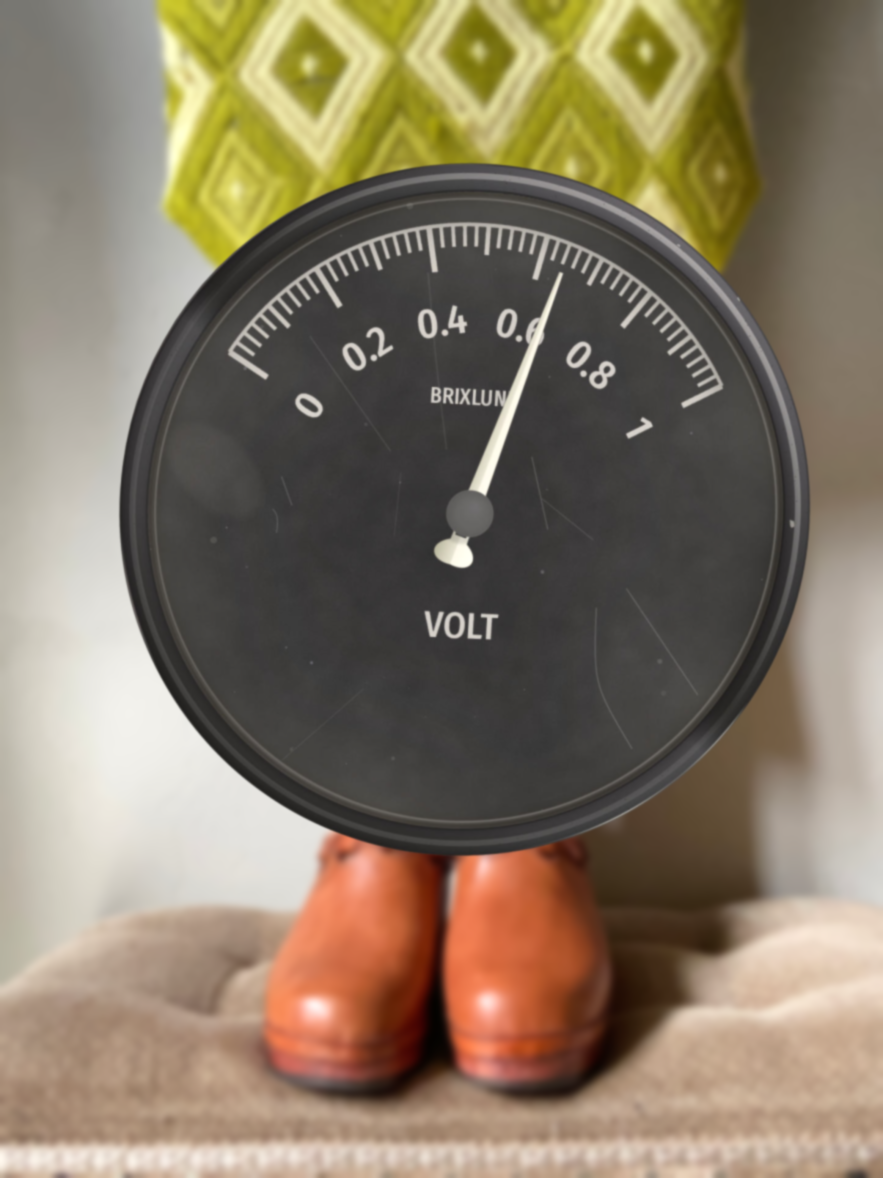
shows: 0.64 V
